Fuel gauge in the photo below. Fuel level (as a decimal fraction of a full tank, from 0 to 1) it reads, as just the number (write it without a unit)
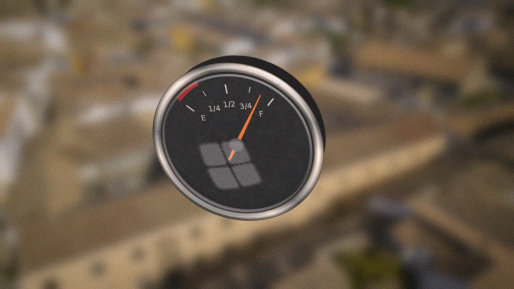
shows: 0.875
